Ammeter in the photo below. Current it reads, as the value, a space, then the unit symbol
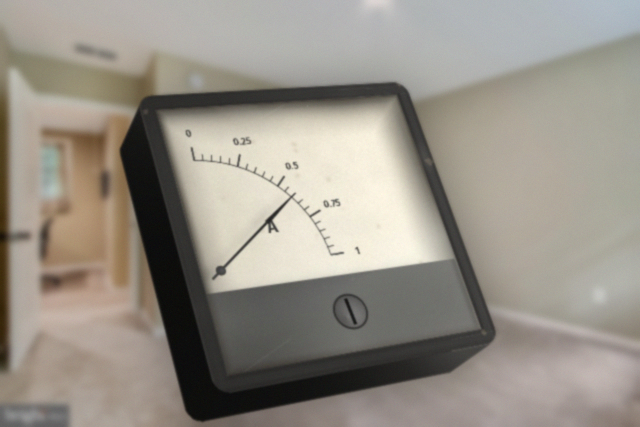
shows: 0.6 A
